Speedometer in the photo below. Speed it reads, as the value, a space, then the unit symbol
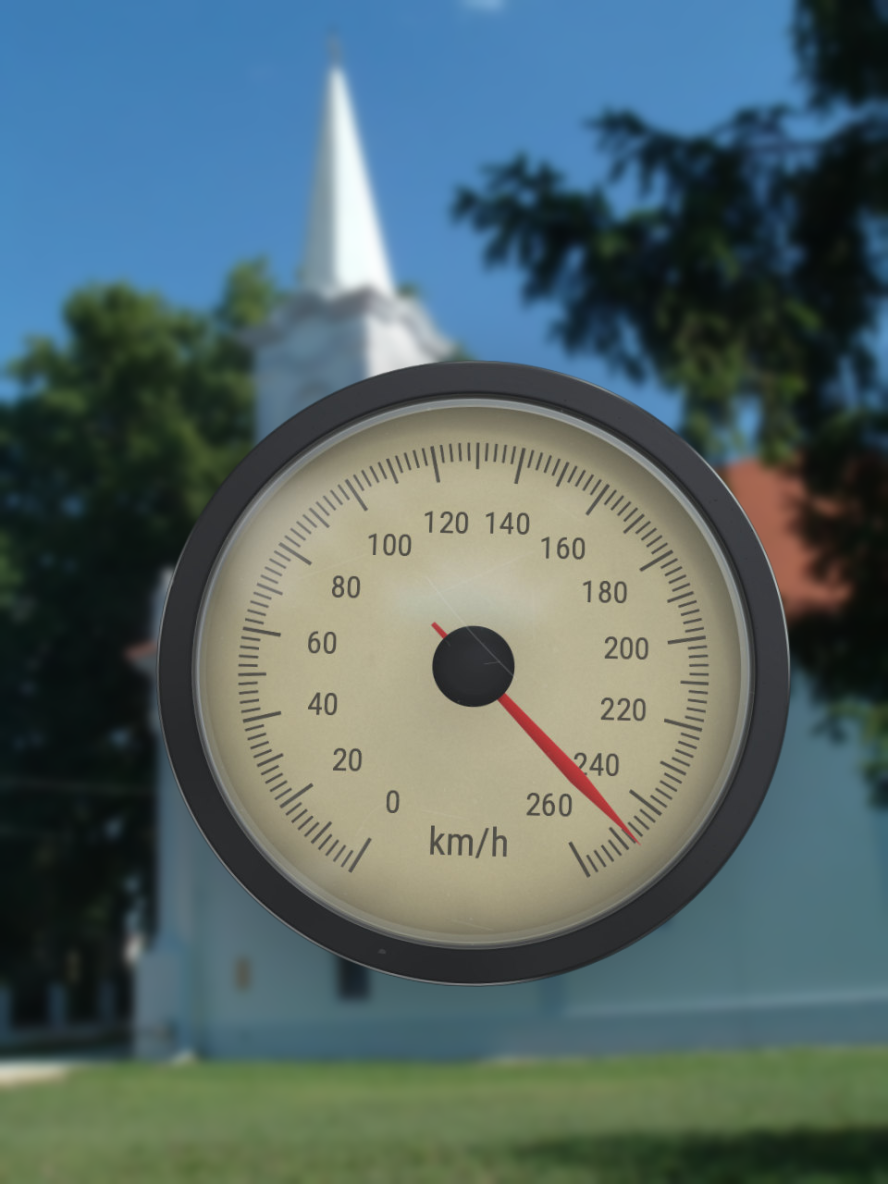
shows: 248 km/h
